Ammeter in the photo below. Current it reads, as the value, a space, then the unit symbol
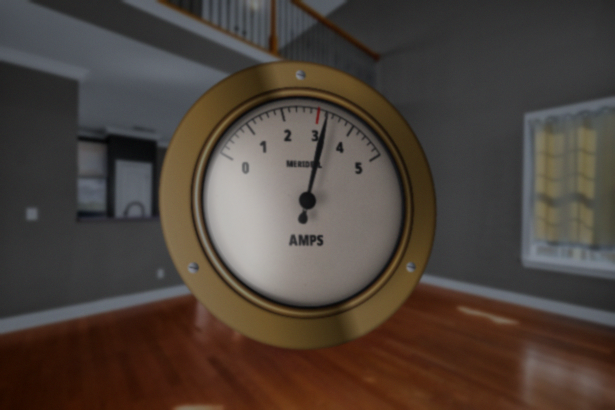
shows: 3.2 A
